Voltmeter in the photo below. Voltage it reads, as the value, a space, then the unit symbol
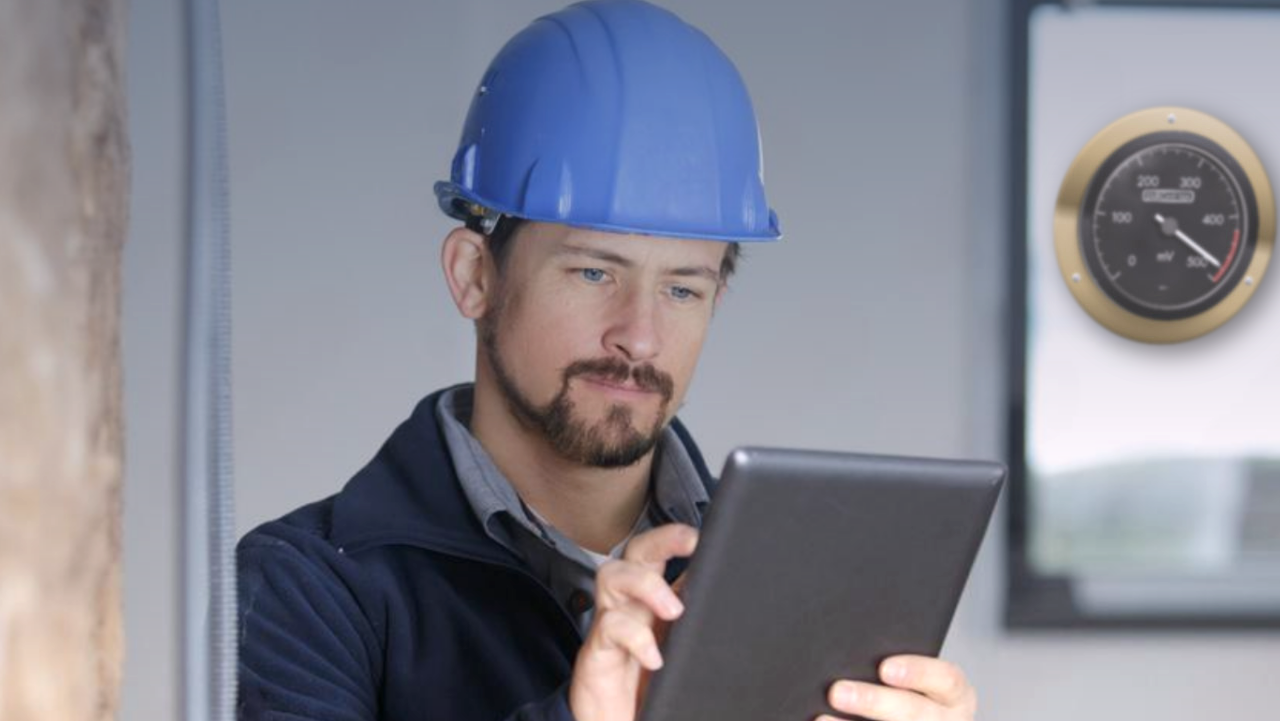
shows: 480 mV
